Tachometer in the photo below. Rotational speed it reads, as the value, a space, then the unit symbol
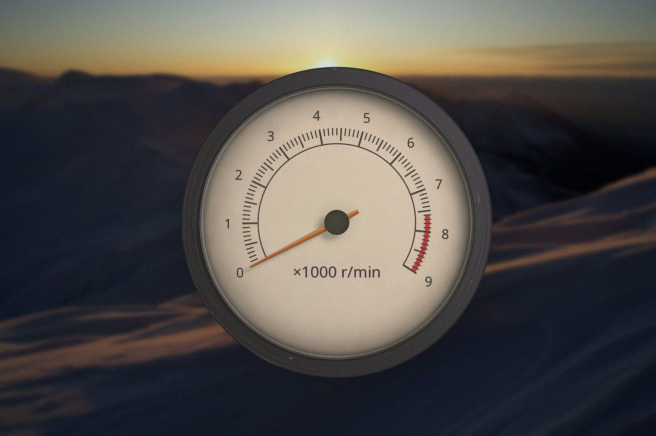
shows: 0 rpm
